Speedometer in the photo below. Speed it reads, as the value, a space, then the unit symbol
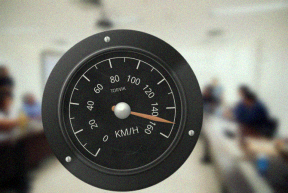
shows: 150 km/h
